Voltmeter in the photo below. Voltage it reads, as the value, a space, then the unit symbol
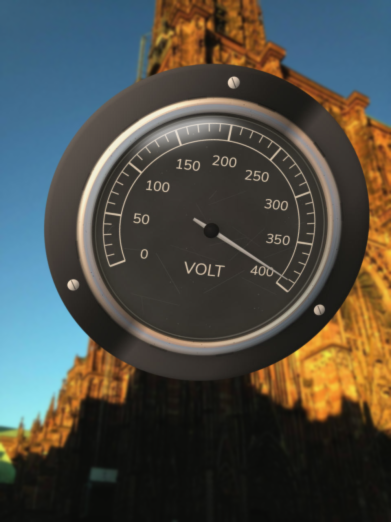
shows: 390 V
